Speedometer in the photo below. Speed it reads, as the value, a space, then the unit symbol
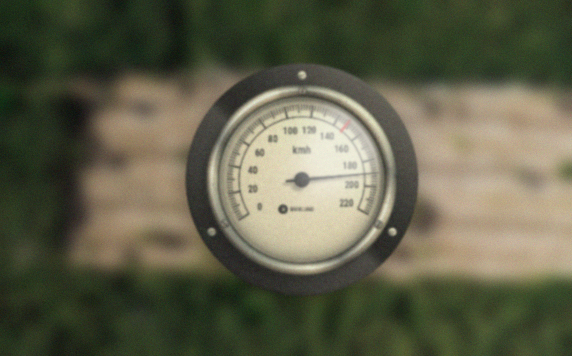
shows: 190 km/h
